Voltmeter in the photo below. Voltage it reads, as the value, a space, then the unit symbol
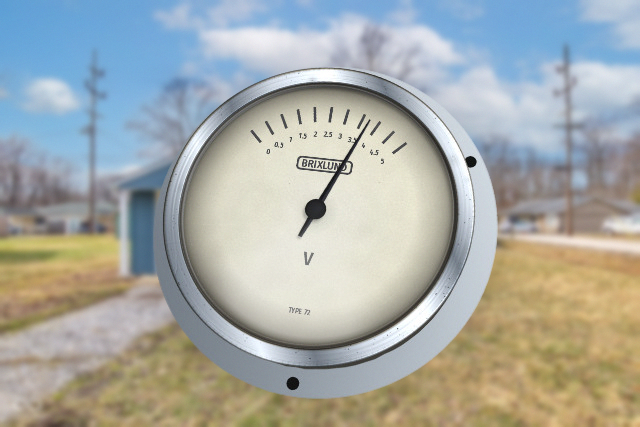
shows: 3.75 V
